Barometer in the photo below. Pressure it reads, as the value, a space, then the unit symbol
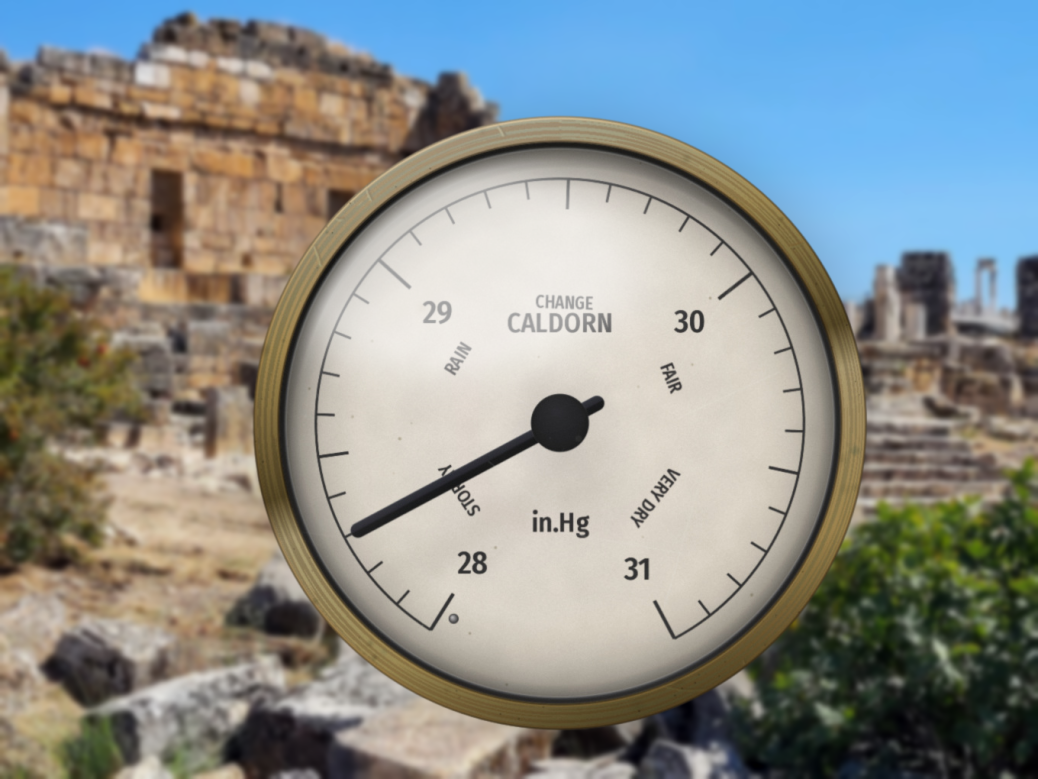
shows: 28.3 inHg
